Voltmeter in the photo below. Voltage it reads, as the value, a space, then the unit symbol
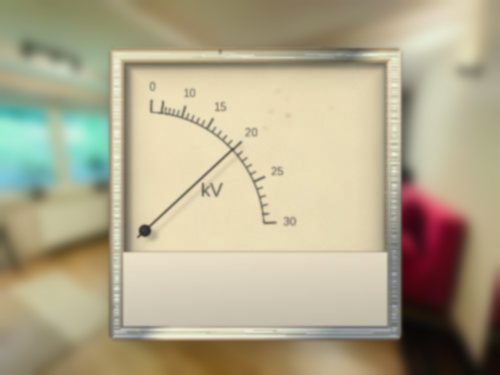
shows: 20 kV
